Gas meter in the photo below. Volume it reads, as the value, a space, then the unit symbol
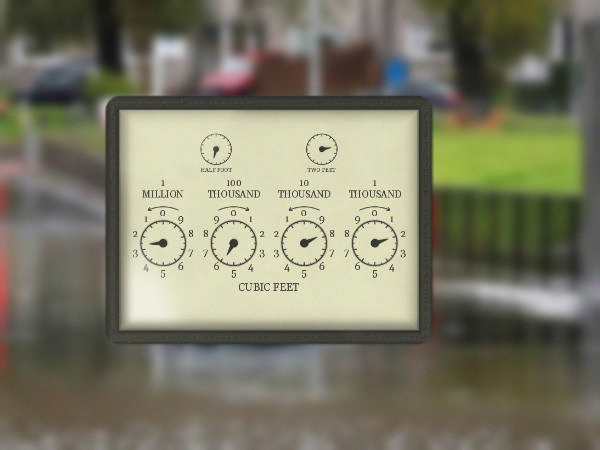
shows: 258200 ft³
